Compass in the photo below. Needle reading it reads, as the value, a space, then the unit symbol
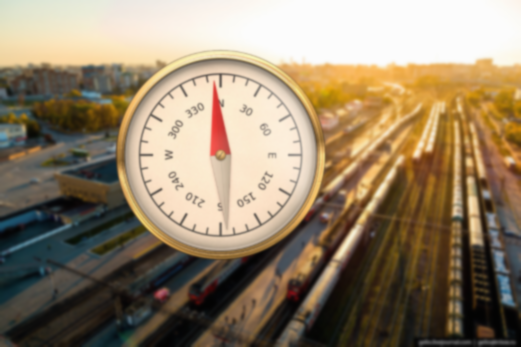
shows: 355 °
